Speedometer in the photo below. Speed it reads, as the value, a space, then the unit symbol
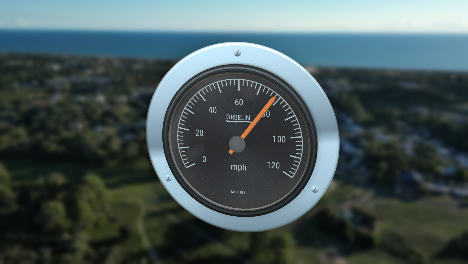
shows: 78 mph
